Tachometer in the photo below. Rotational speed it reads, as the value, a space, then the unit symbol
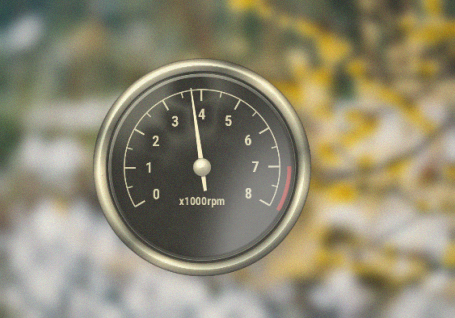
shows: 3750 rpm
